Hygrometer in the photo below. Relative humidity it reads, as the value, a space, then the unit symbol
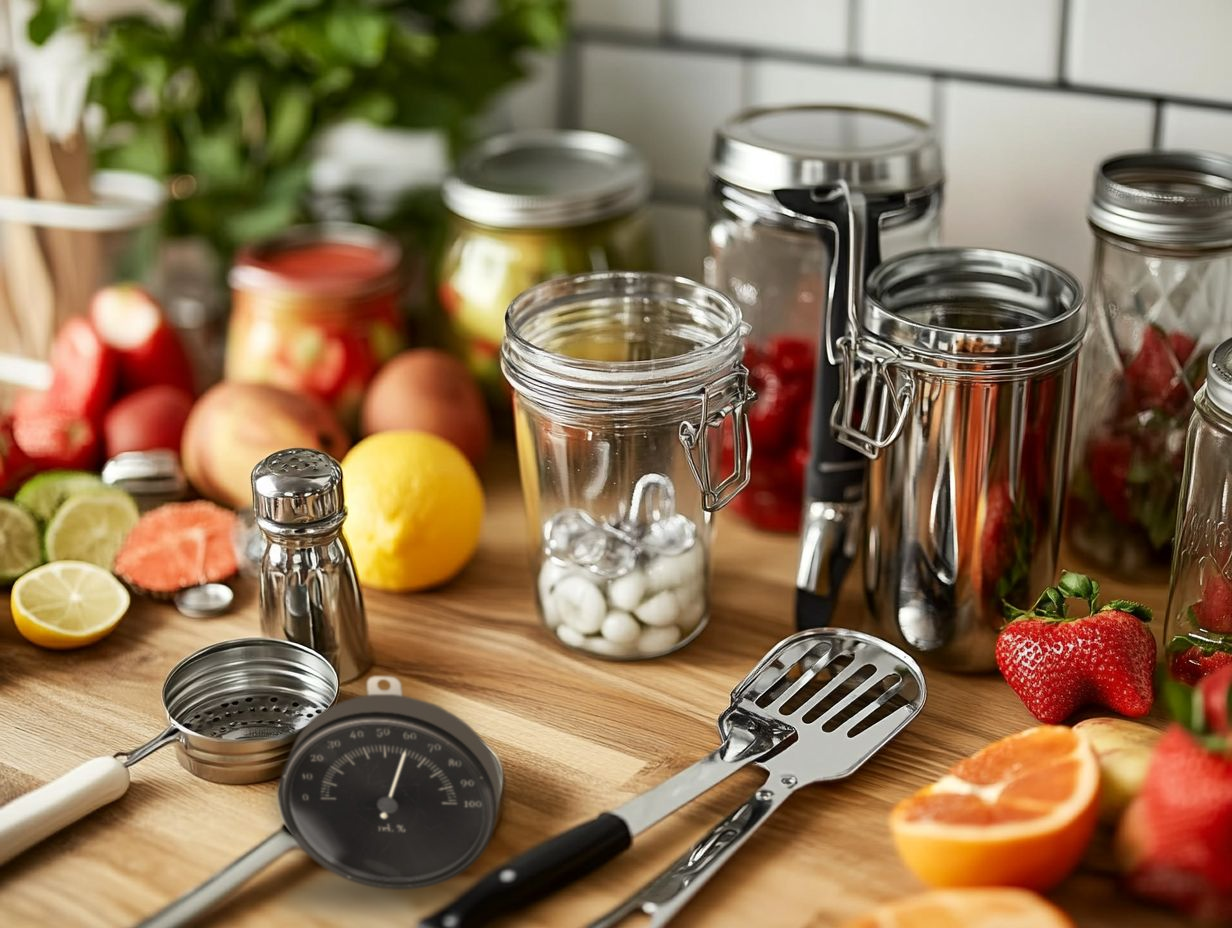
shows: 60 %
